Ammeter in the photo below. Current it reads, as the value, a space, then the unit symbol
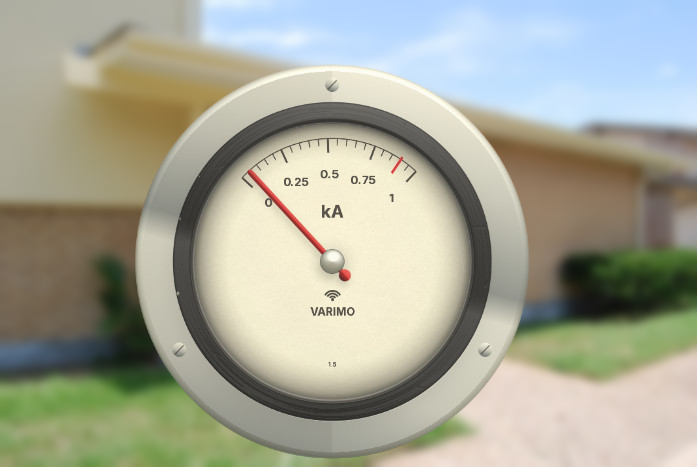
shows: 0.05 kA
